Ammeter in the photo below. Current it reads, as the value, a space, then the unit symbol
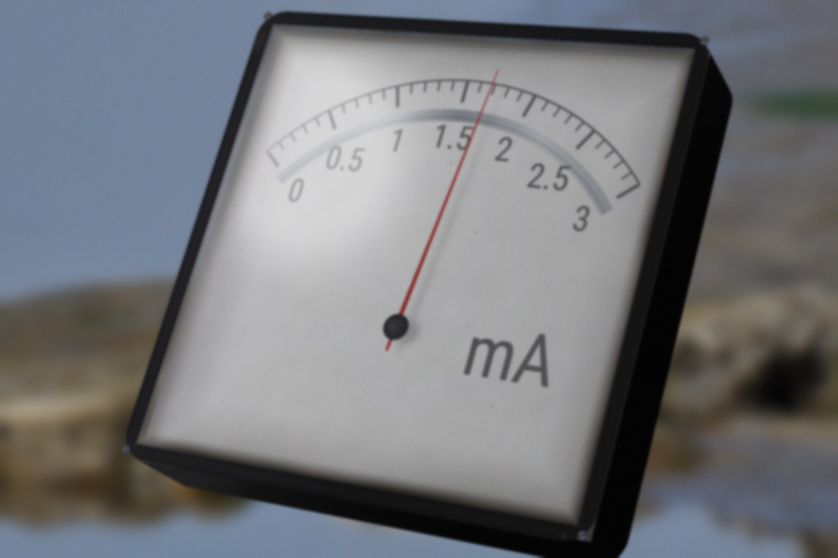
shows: 1.7 mA
